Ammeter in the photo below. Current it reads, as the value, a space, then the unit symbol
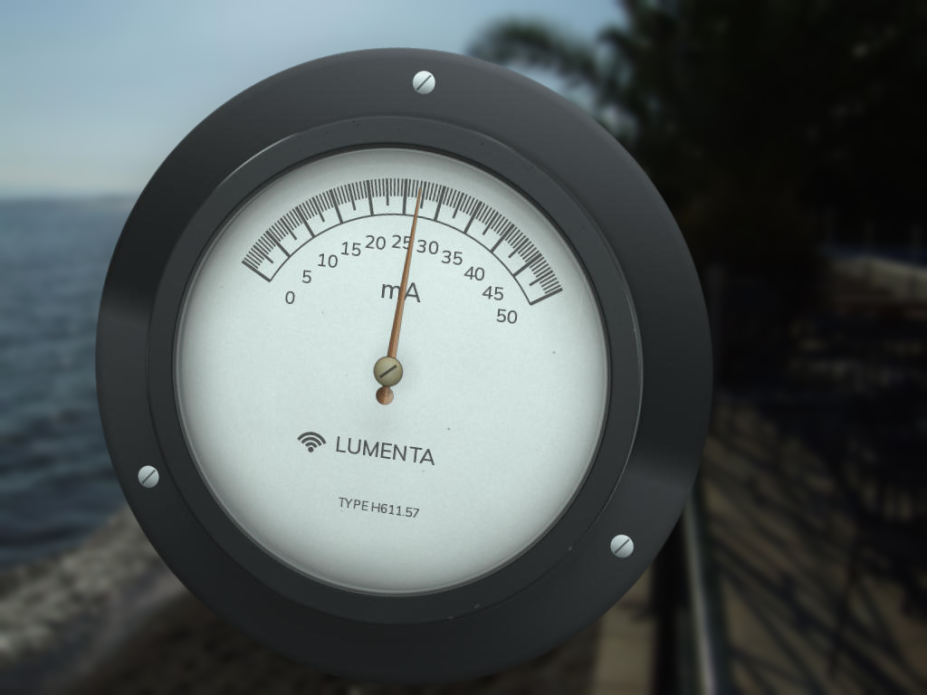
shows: 27.5 mA
